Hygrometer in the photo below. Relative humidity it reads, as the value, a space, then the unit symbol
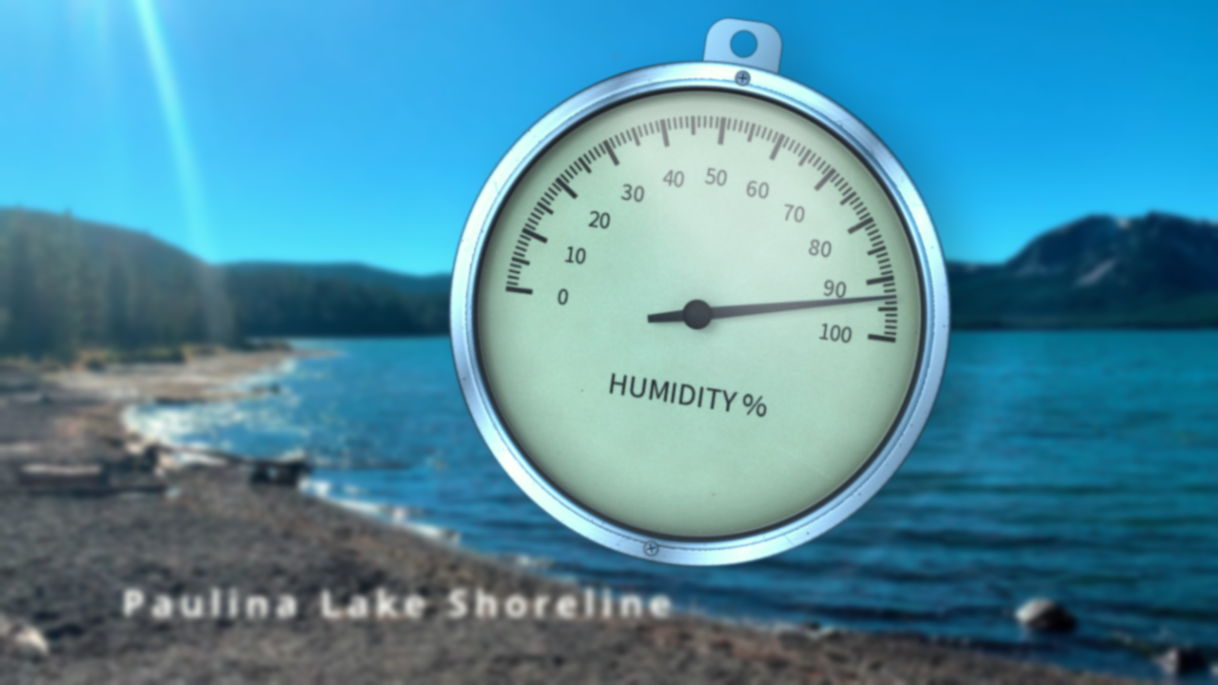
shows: 93 %
